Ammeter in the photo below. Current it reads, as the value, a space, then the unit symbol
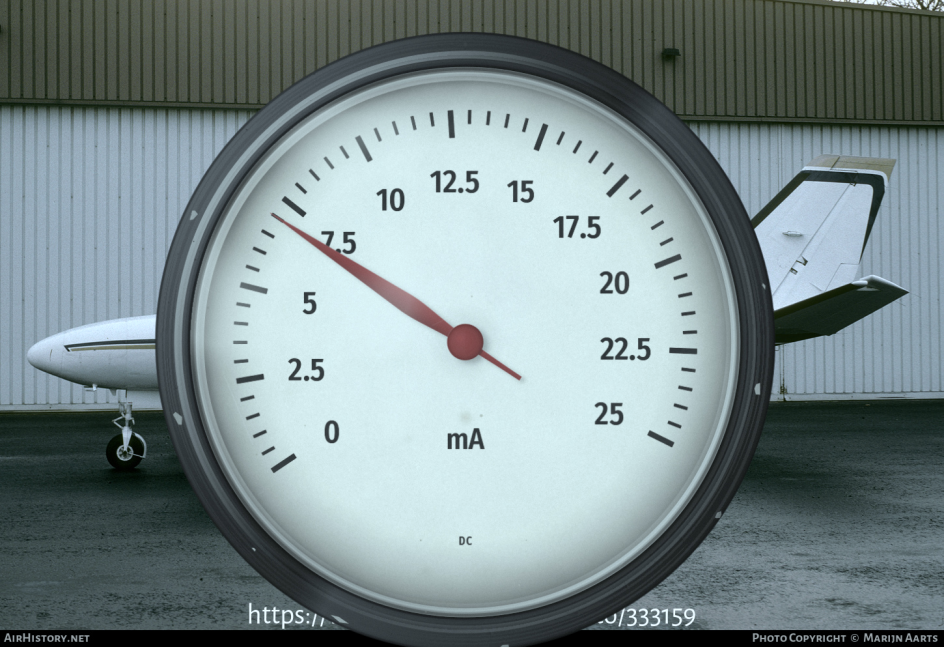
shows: 7 mA
